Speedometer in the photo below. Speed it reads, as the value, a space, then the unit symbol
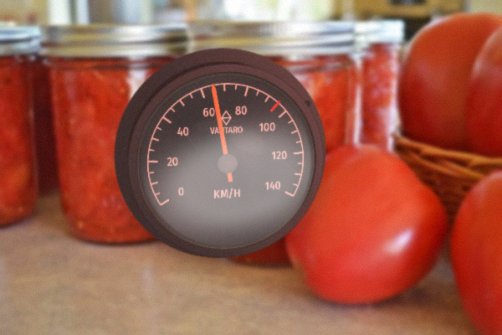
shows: 65 km/h
